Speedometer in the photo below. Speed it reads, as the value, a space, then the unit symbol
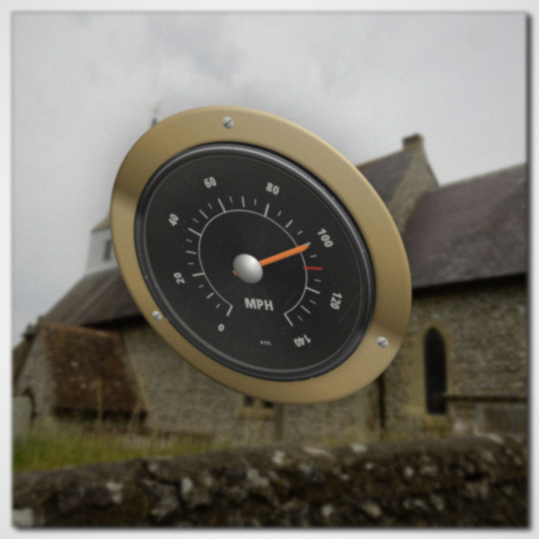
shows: 100 mph
